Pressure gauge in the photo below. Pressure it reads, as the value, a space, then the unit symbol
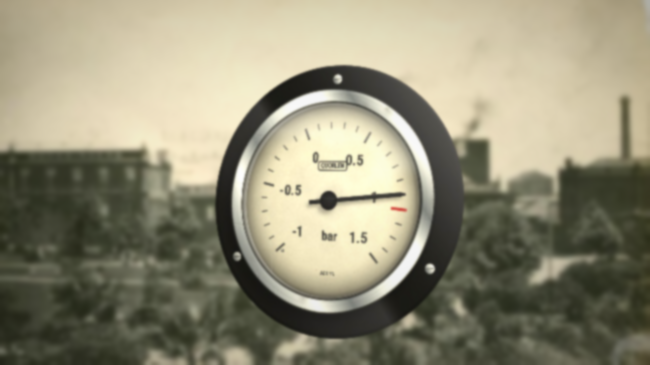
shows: 1 bar
